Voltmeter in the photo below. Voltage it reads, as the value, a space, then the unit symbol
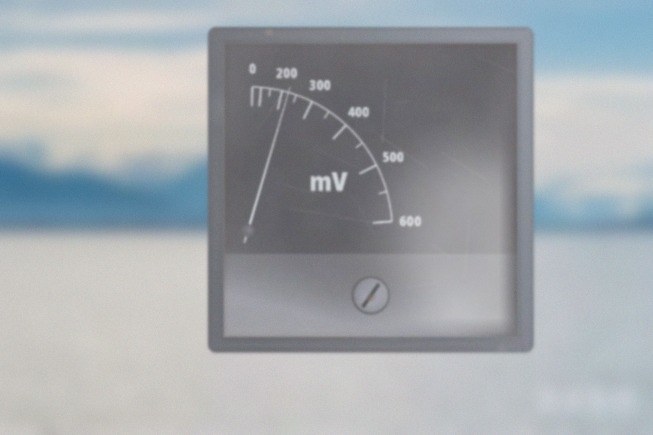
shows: 225 mV
